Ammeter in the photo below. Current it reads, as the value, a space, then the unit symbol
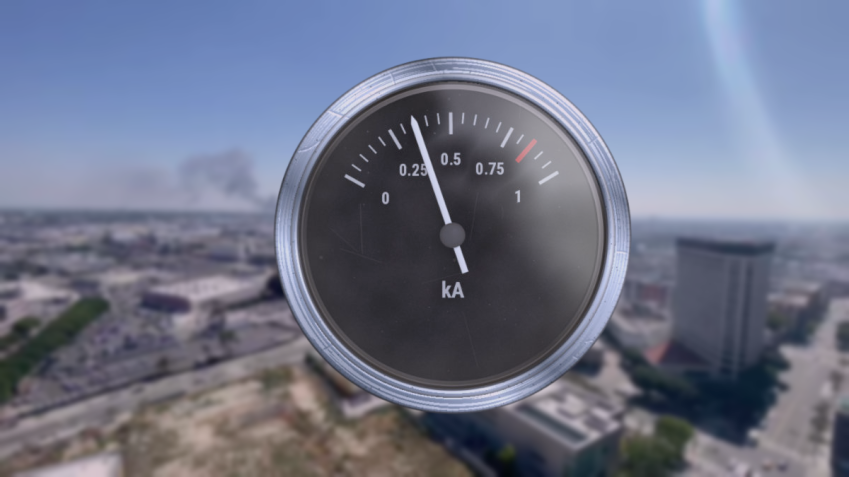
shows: 0.35 kA
